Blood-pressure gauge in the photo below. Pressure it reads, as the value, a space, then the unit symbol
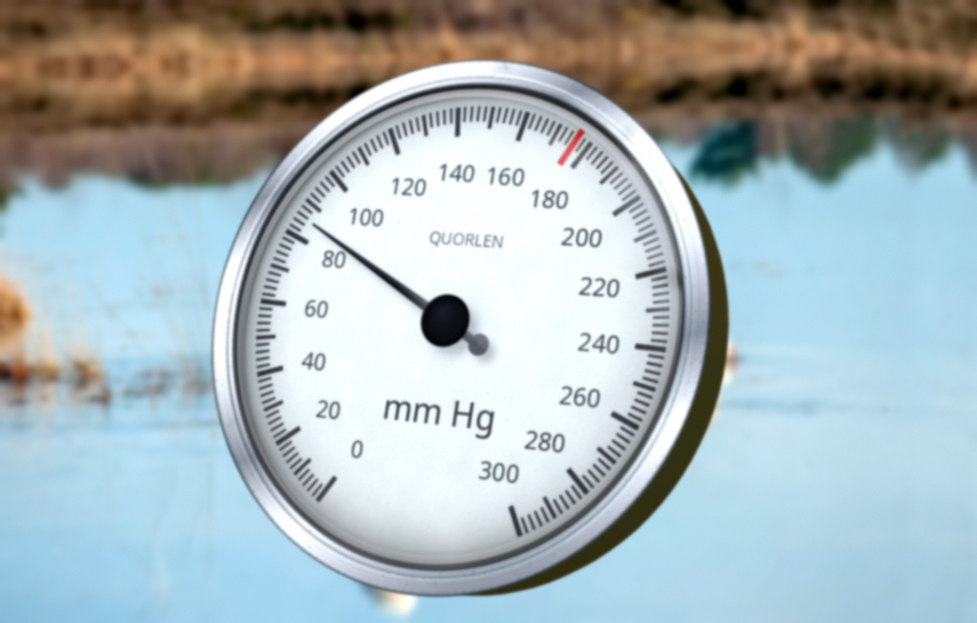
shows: 86 mmHg
